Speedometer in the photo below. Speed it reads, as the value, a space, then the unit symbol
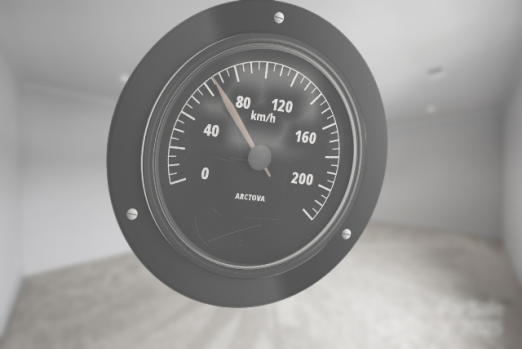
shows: 65 km/h
